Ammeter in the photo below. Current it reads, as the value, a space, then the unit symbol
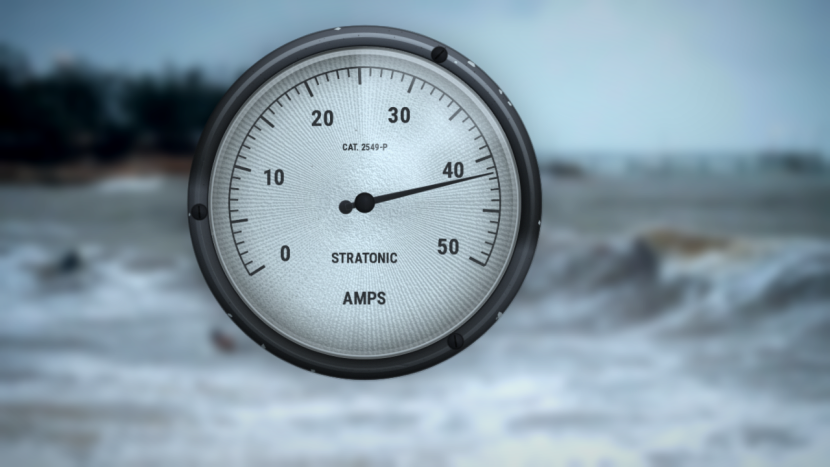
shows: 41.5 A
